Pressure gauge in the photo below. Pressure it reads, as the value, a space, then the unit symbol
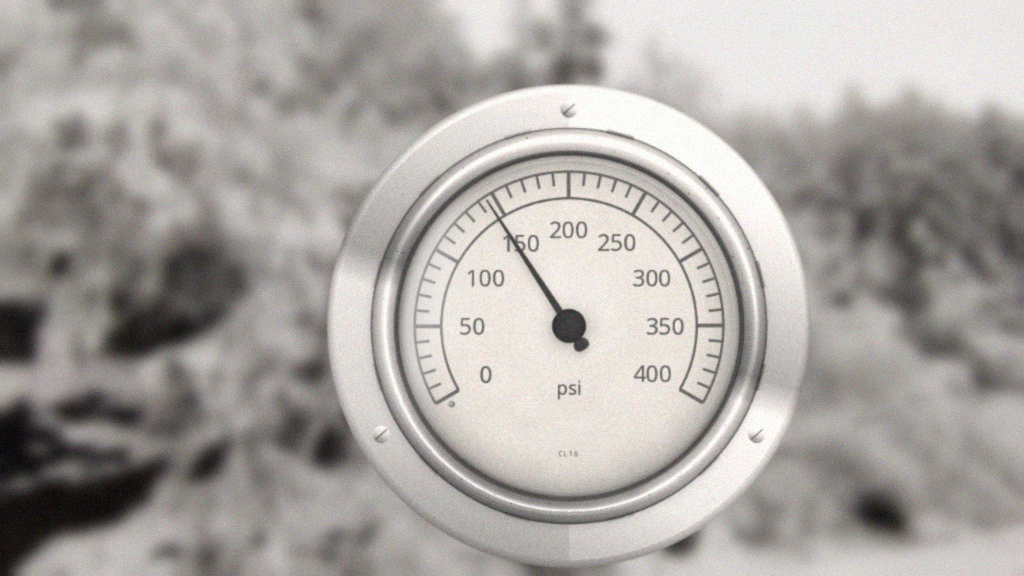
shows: 145 psi
